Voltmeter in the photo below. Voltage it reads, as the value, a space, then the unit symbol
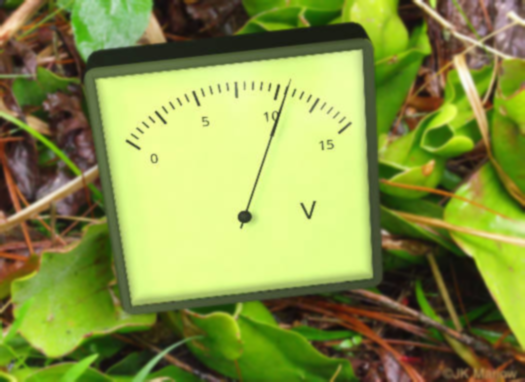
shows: 10.5 V
